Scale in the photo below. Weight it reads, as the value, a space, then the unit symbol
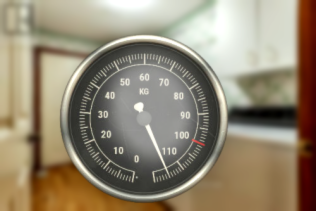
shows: 115 kg
